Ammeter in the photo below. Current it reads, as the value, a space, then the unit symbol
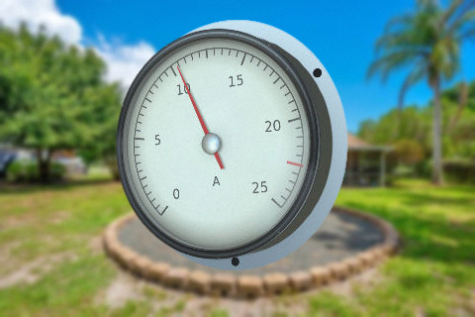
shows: 10.5 A
